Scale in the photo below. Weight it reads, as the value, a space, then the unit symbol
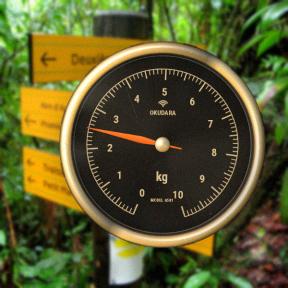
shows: 2.5 kg
